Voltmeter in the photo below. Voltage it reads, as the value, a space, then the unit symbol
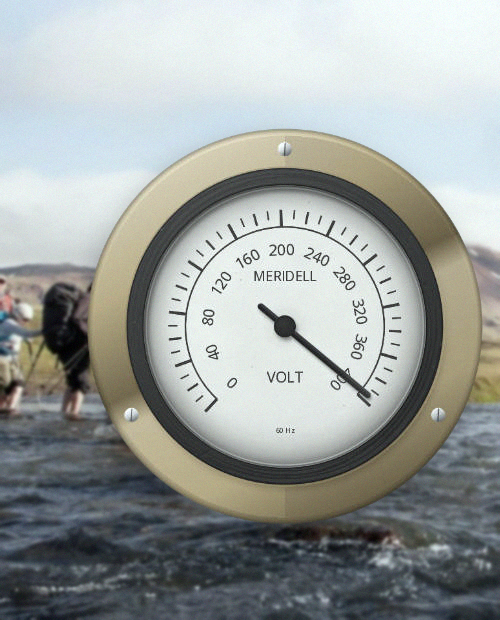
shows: 395 V
